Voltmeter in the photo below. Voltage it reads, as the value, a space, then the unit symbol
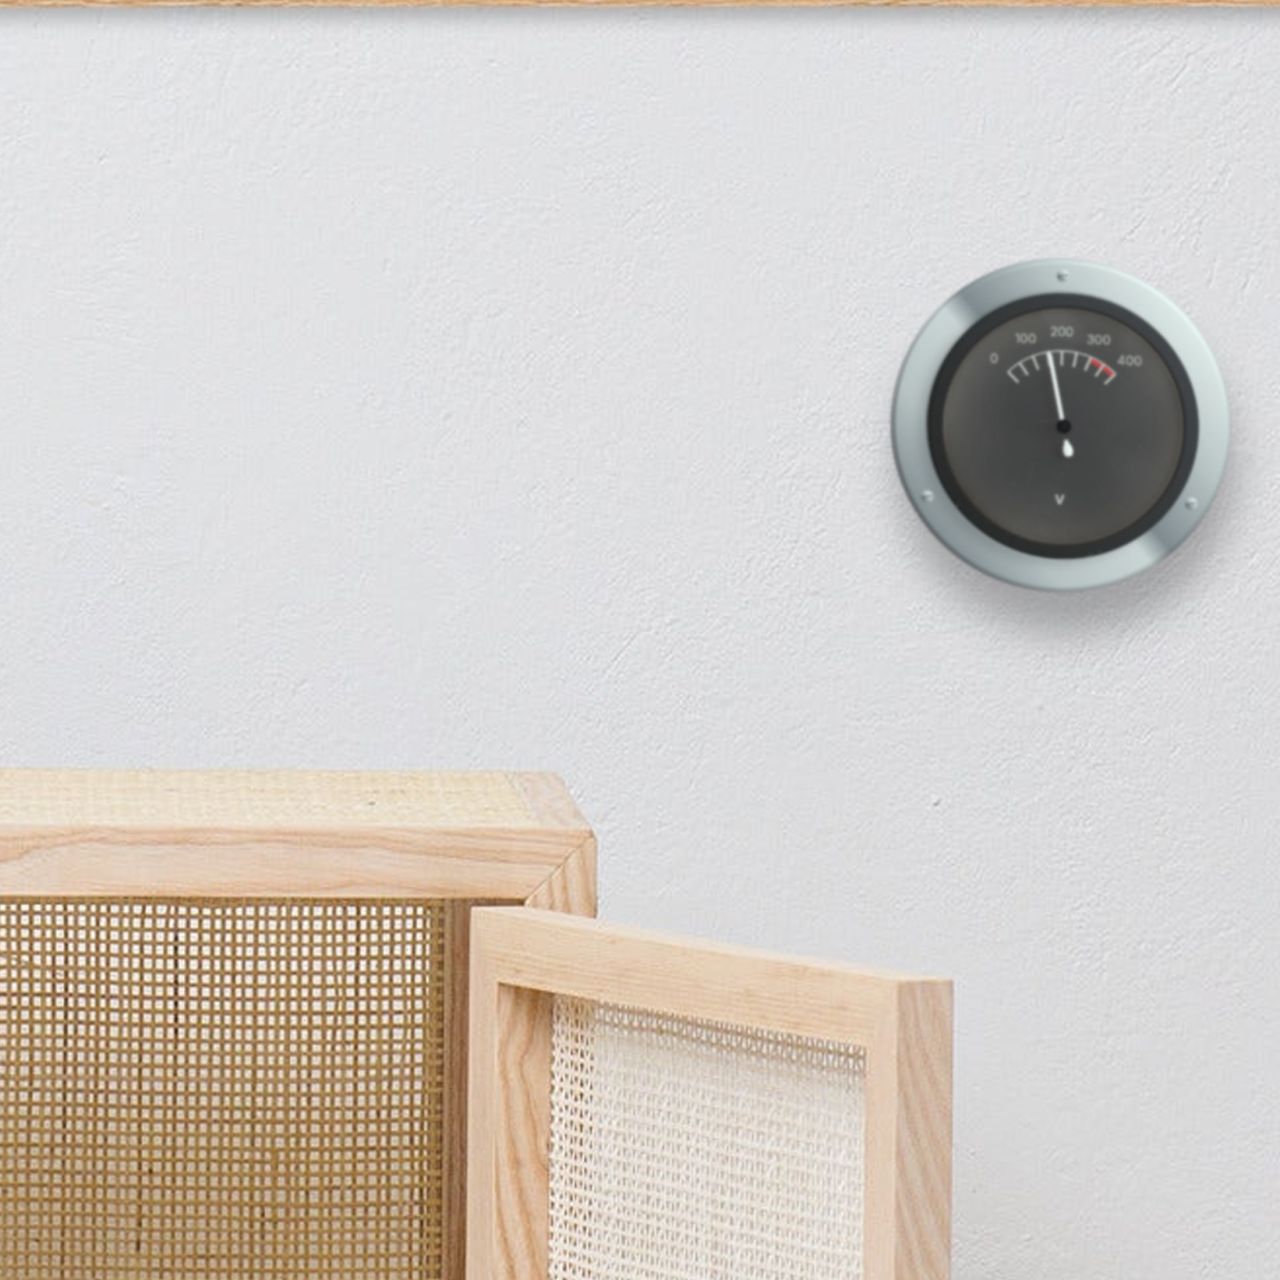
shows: 150 V
